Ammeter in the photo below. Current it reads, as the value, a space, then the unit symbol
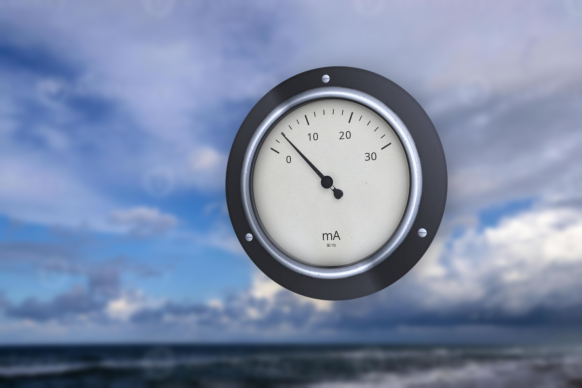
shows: 4 mA
